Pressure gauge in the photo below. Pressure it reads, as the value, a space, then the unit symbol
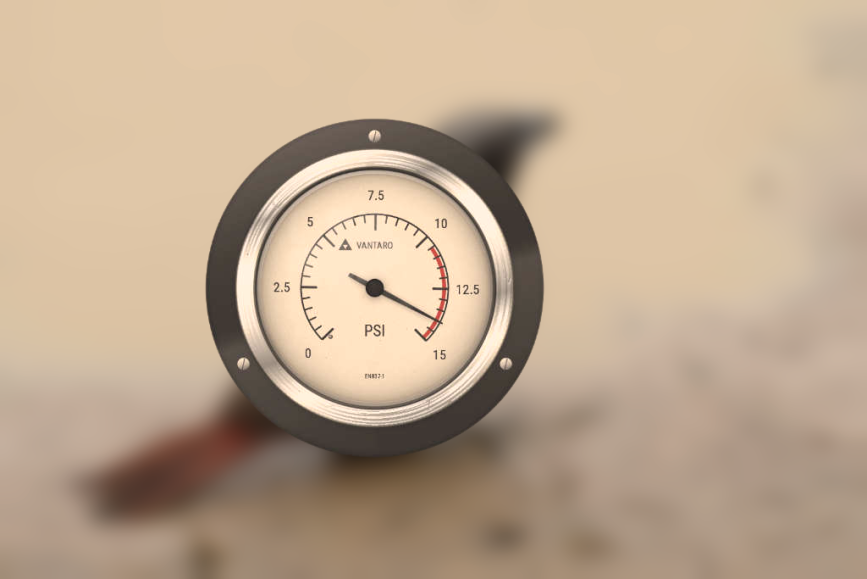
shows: 14 psi
